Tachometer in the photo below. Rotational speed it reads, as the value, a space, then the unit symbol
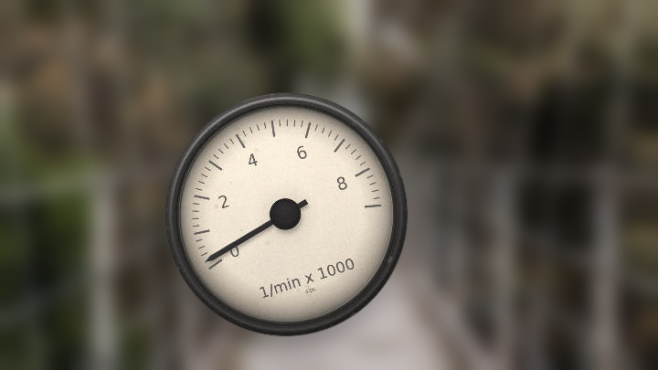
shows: 200 rpm
